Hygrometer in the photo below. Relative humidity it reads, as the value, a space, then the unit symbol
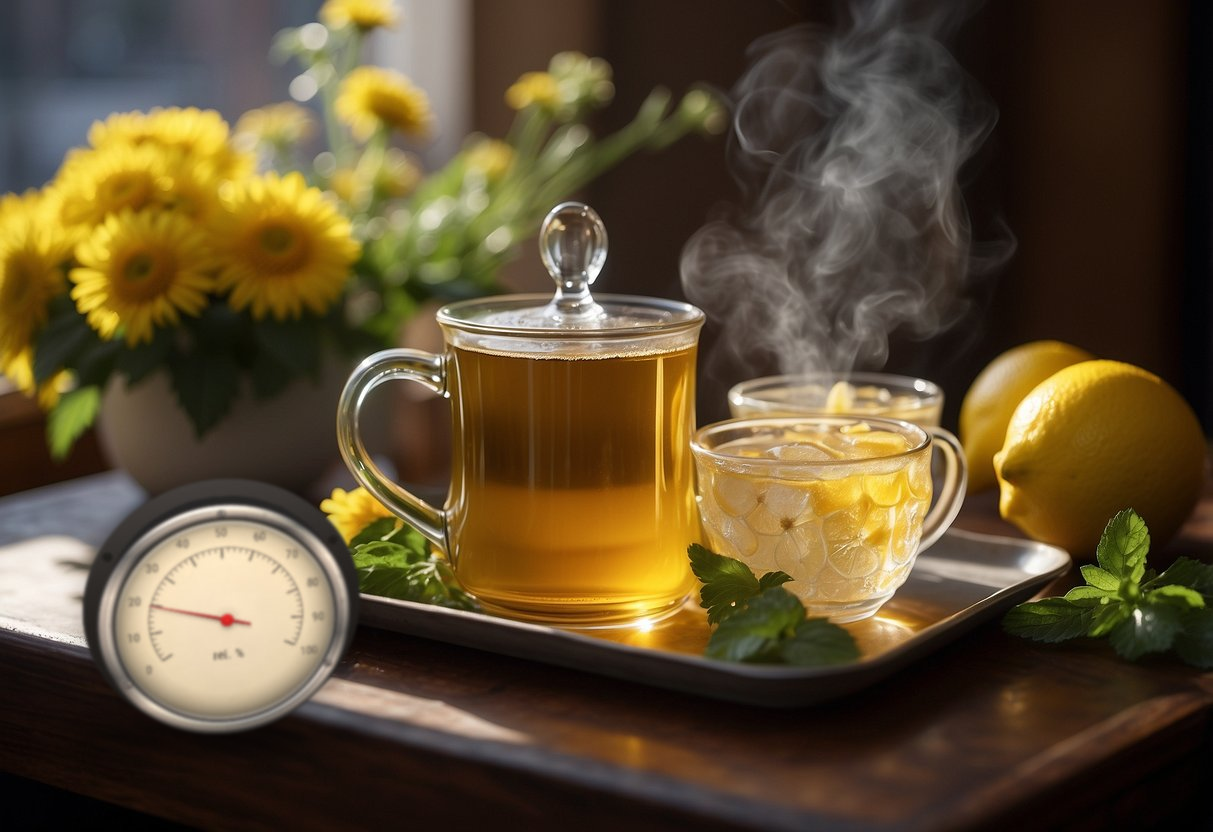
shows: 20 %
